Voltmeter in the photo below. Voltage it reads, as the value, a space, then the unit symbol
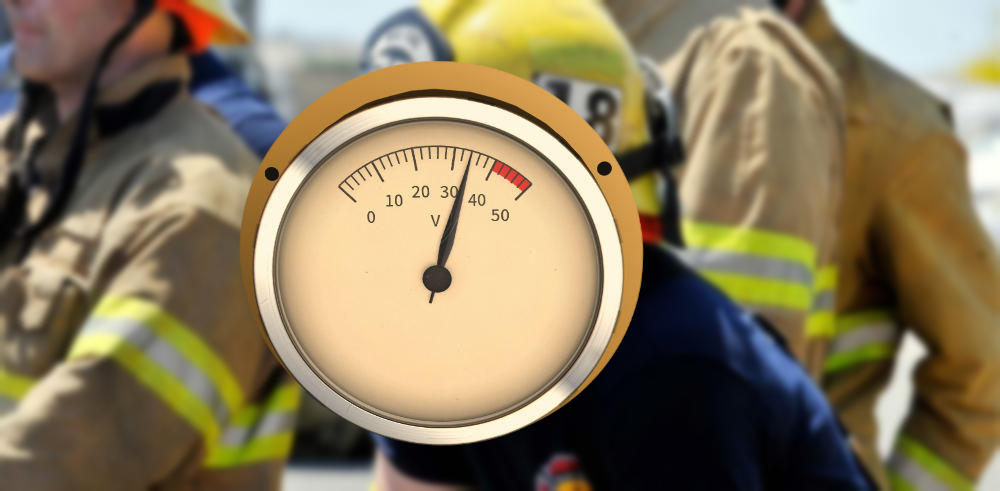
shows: 34 V
